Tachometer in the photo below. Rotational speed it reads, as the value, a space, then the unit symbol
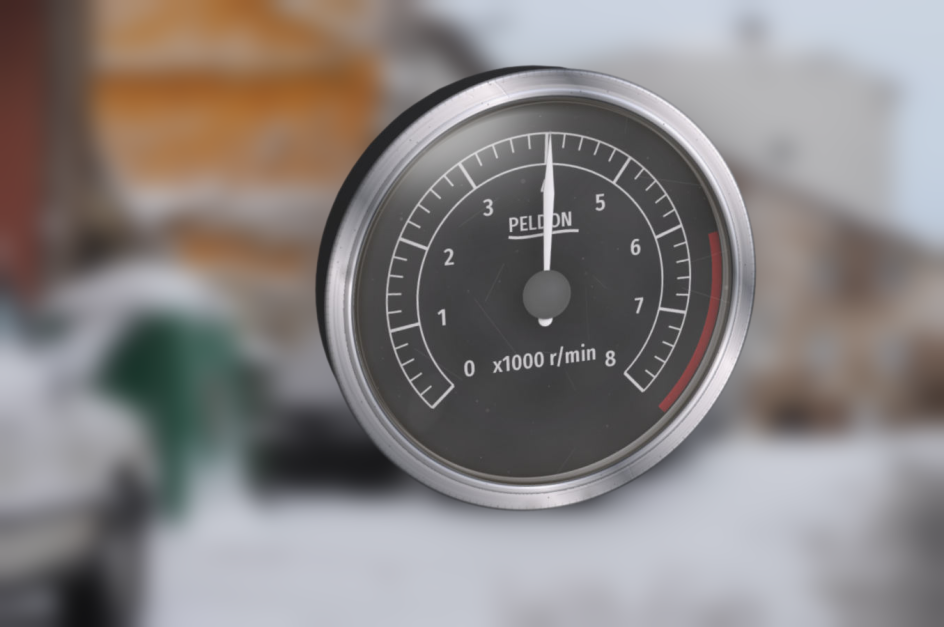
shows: 4000 rpm
